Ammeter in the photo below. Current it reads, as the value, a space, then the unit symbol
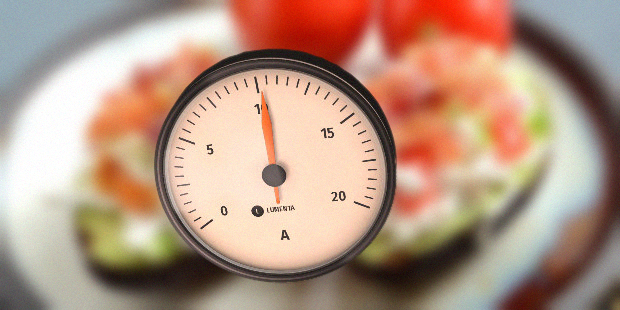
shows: 10.25 A
